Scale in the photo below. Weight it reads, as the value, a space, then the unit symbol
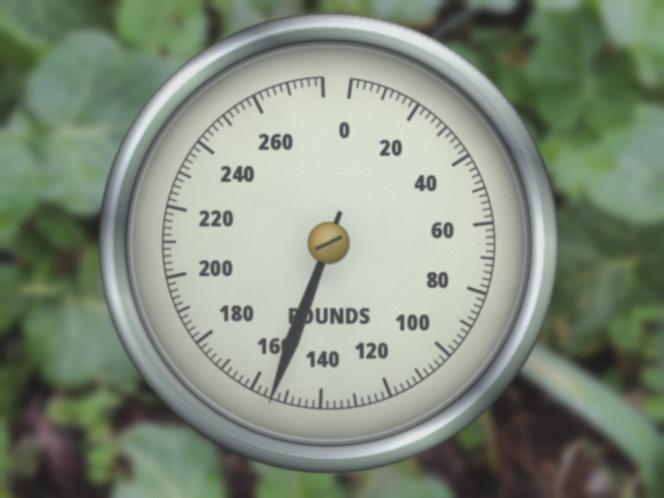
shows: 154 lb
